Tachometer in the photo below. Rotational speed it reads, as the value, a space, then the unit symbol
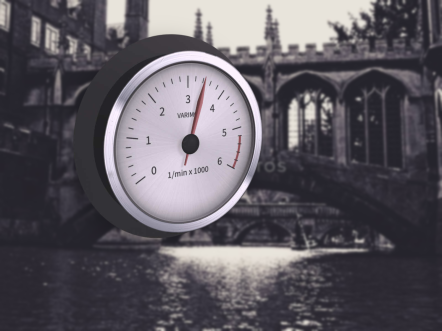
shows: 3400 rpm
